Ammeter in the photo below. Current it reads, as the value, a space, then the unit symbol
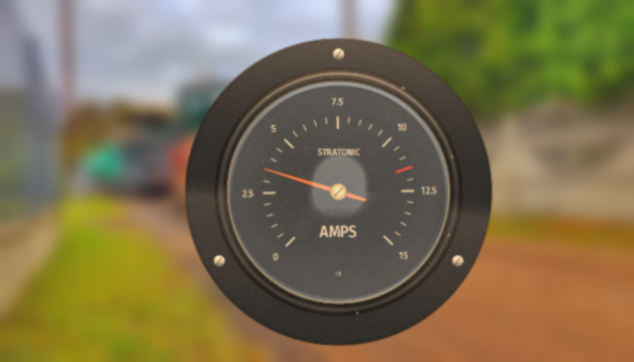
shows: 3.5 A
